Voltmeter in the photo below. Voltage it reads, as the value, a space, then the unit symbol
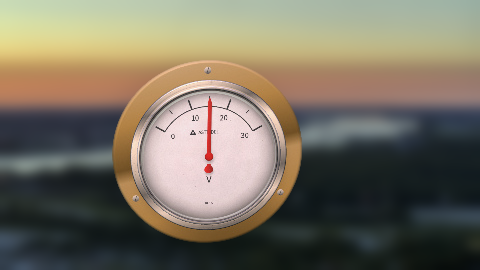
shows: 15 V
